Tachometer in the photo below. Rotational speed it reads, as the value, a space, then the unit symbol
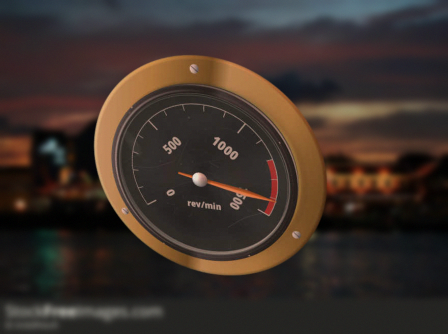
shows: 1400 rpm
